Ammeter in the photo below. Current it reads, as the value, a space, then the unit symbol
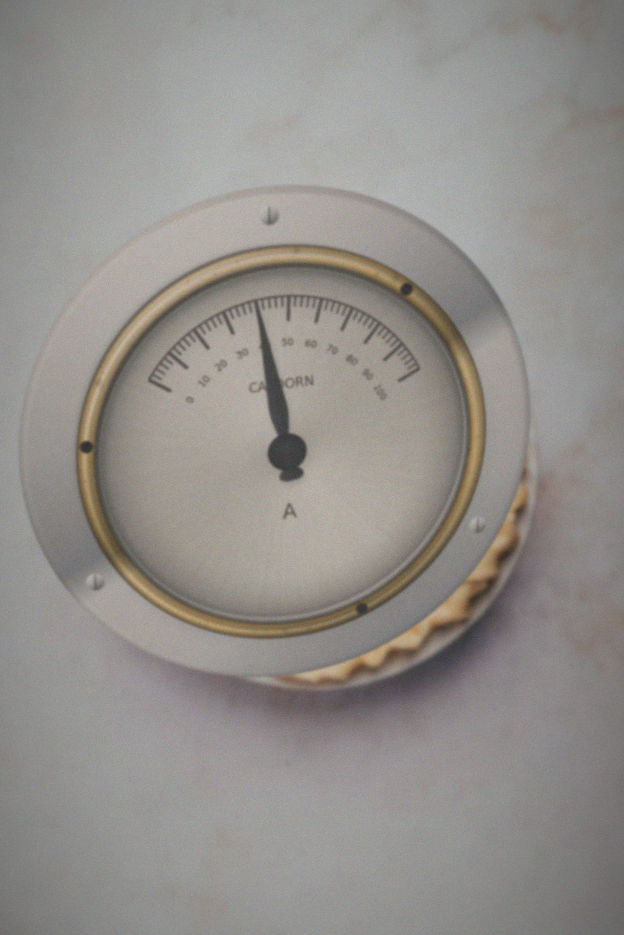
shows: 40 A
